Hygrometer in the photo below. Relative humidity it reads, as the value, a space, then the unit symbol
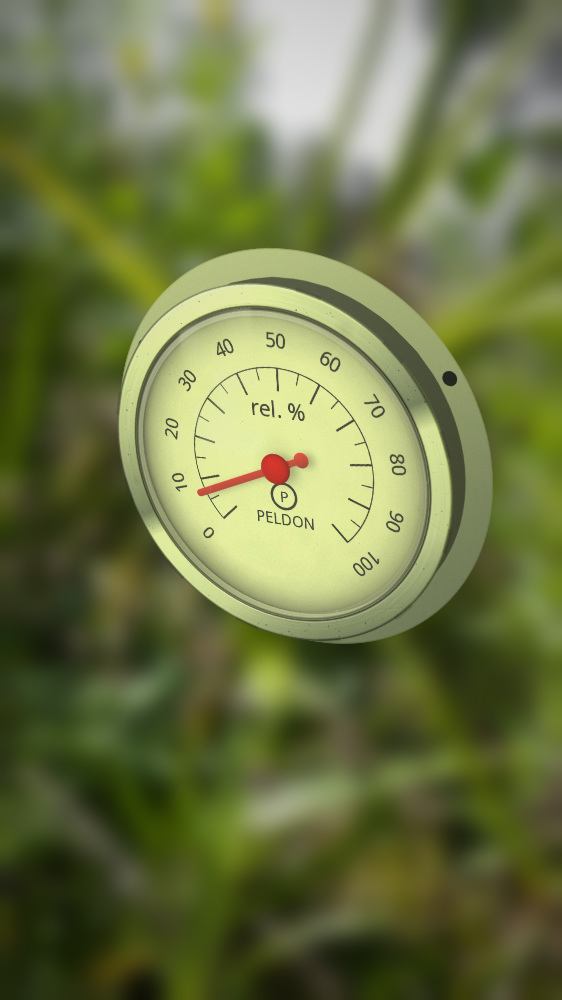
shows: 7.5 %
